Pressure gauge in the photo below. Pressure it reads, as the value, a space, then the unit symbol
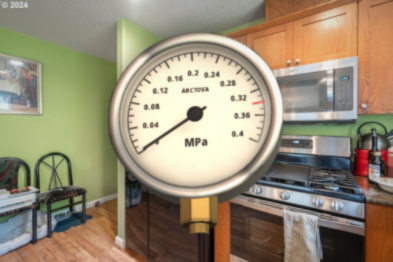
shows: 0 MPa
